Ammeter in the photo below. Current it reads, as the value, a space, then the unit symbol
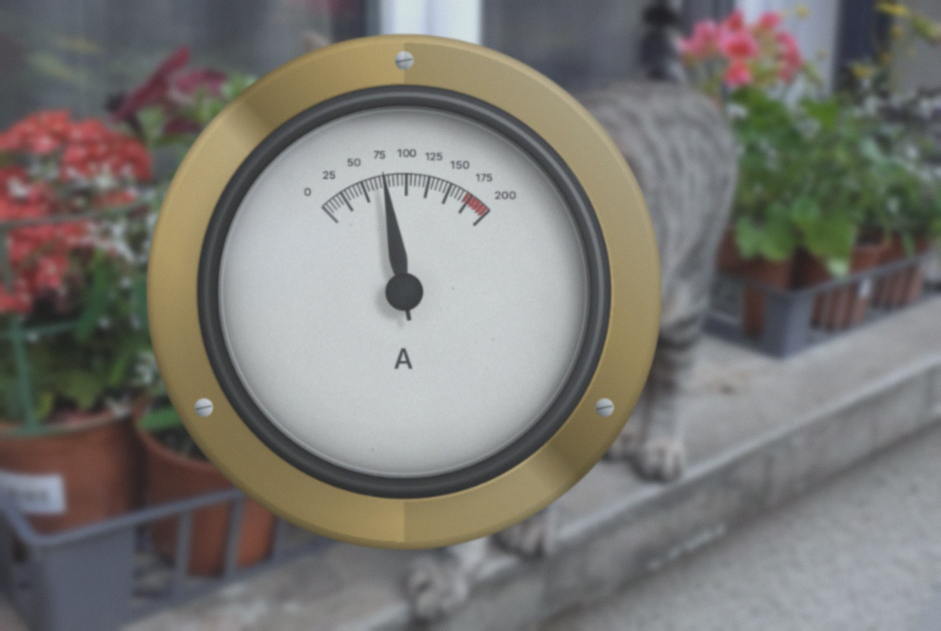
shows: 75 A
